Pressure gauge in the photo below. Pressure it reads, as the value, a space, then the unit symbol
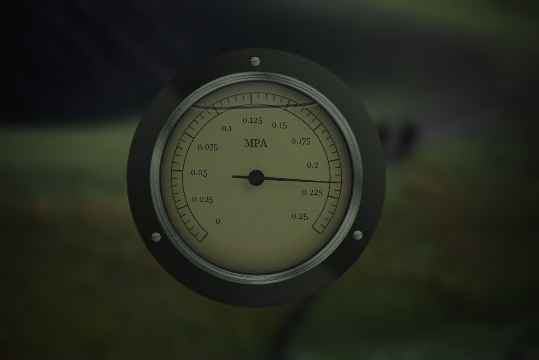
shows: 0.215 MPa
